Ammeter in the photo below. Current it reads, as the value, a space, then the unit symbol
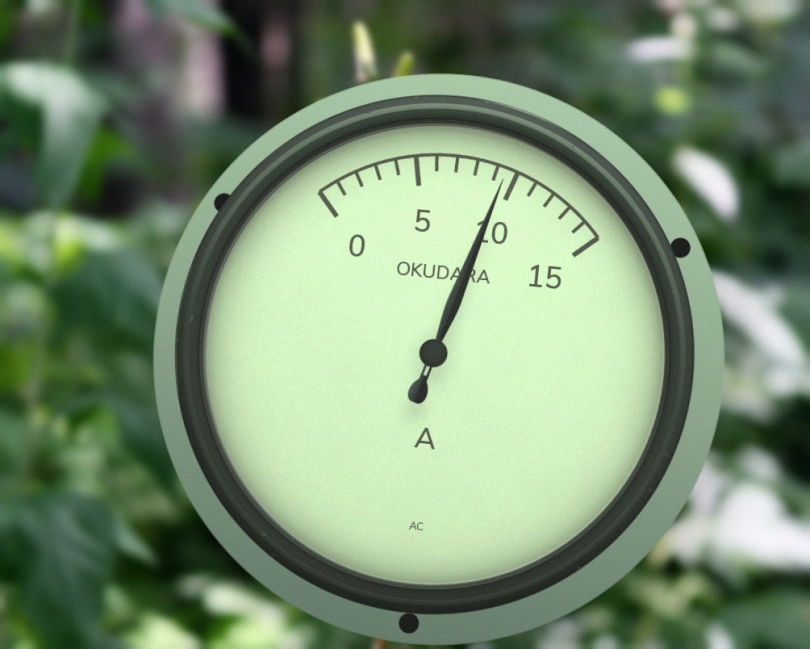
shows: 9.5 A
